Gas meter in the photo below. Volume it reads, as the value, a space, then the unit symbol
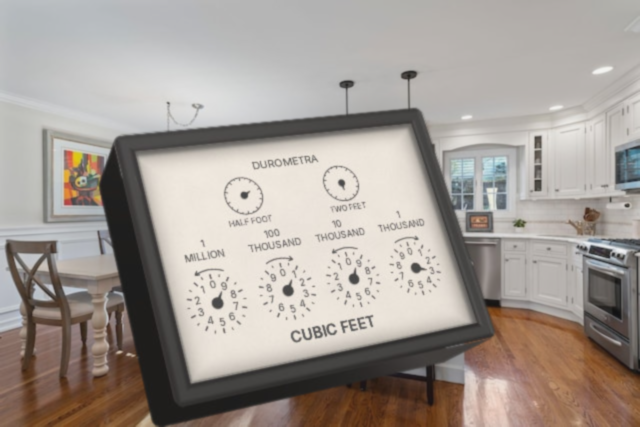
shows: 909300 ft³
